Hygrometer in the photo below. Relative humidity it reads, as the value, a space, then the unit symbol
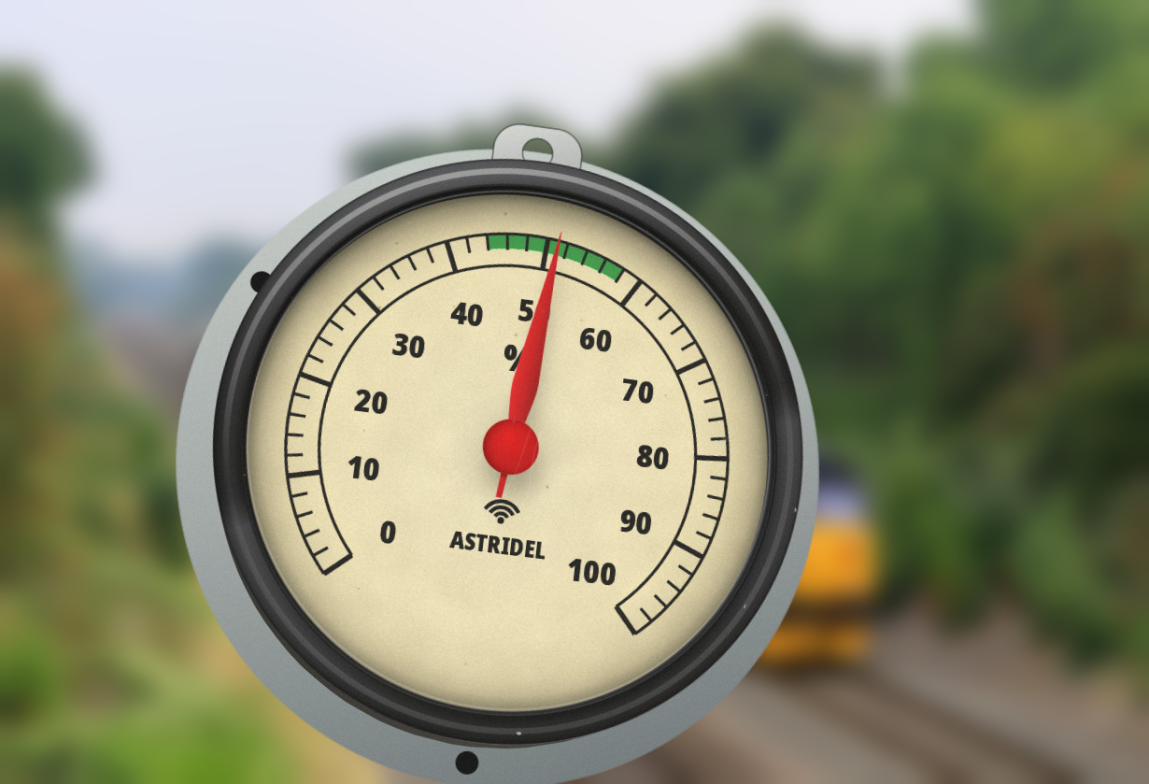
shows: 51 %
